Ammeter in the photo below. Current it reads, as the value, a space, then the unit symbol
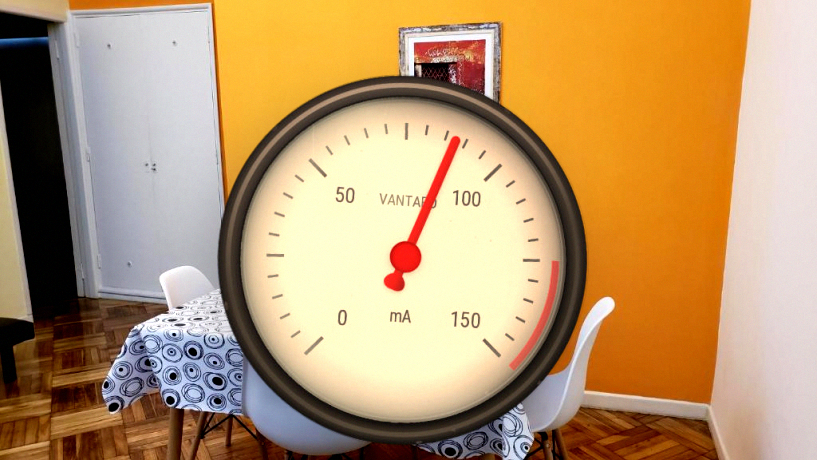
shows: 87.5 mA
